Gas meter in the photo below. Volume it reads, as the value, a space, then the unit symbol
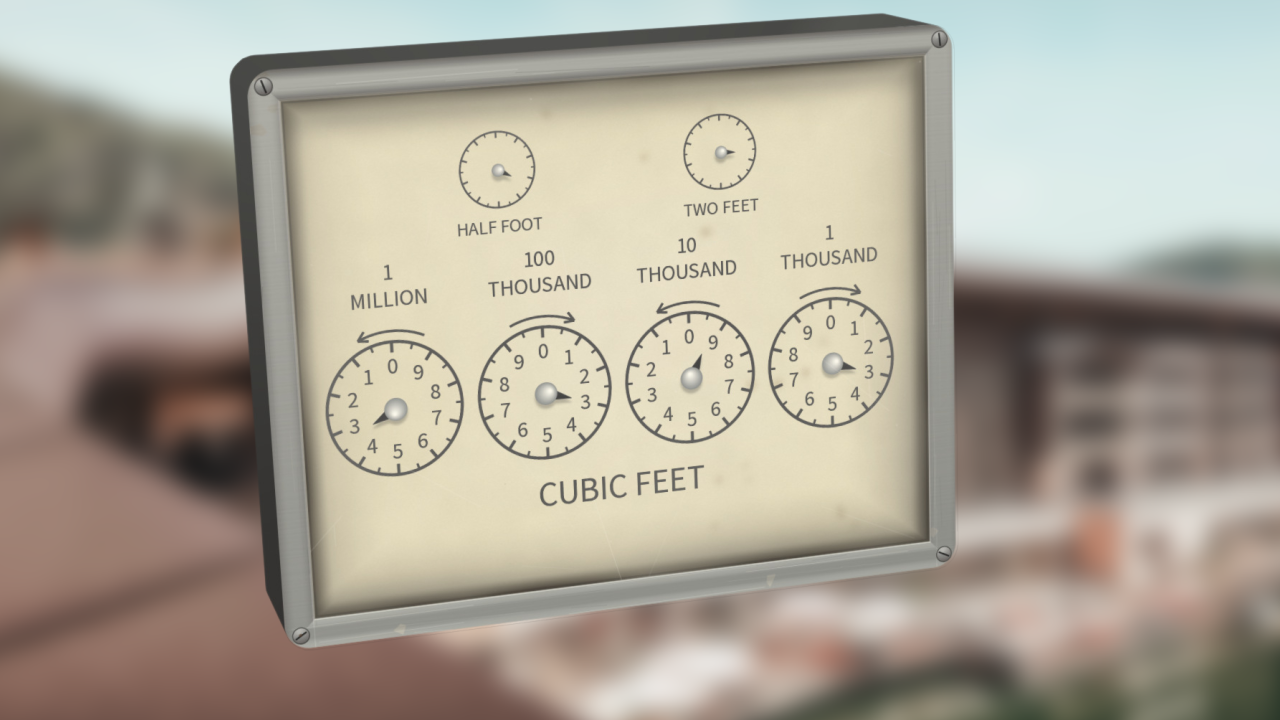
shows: 329300 ft³
